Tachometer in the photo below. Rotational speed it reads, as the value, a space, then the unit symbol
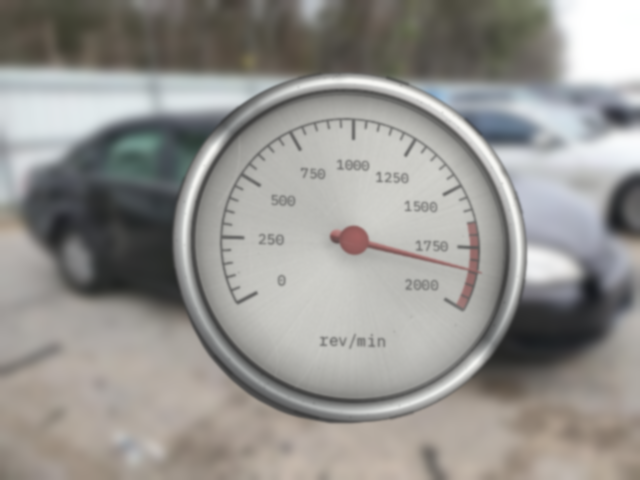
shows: 1850 rpm
